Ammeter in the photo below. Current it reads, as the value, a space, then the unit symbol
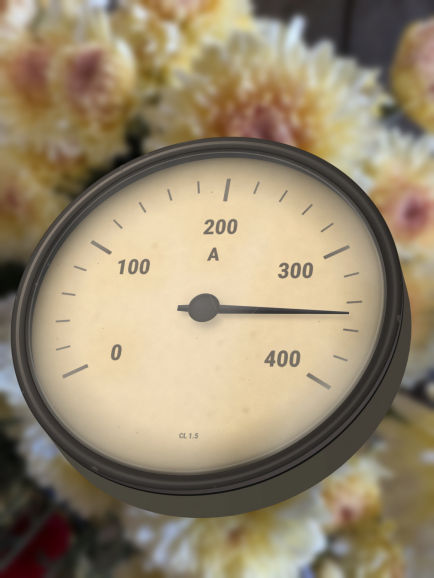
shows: 350 A
